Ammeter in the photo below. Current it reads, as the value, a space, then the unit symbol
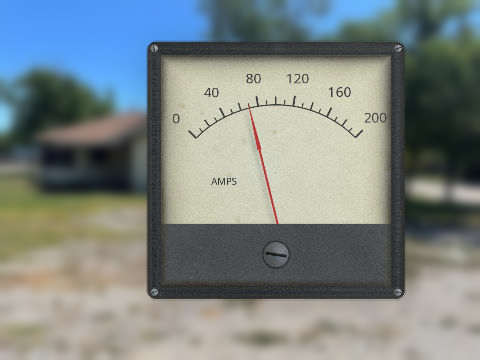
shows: 70 A
